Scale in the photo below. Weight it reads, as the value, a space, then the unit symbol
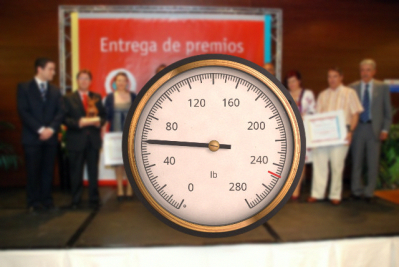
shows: 60 lb
